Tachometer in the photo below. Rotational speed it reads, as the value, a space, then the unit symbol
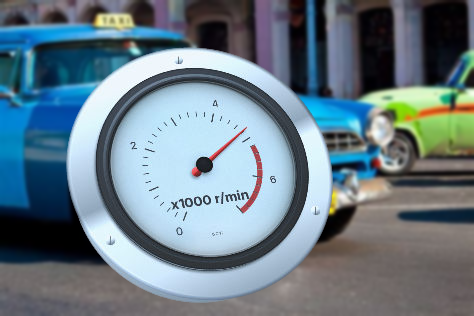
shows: 4800 rpm
